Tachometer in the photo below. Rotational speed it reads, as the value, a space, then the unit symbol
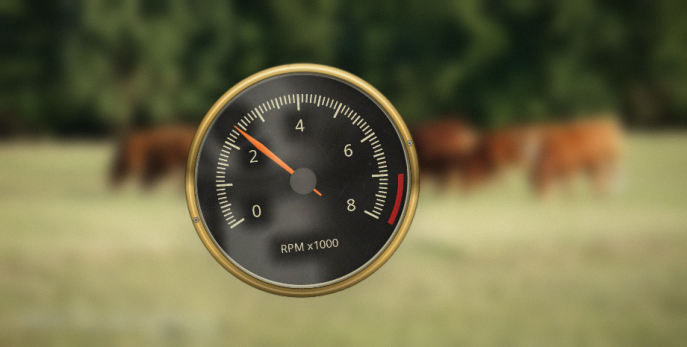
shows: 2400 rpm
